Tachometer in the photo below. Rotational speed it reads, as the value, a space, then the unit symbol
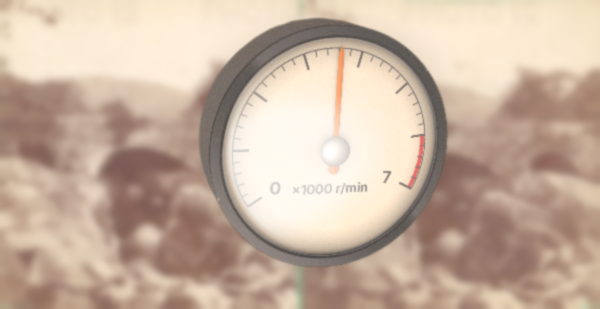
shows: 3600 rpm
